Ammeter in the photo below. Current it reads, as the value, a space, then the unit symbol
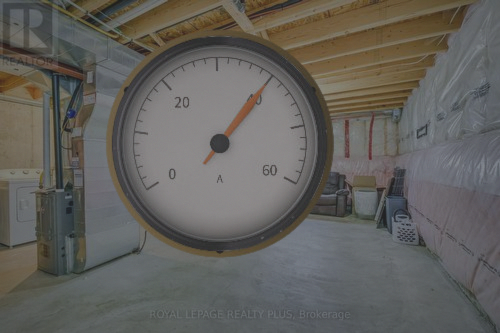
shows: 40 A
